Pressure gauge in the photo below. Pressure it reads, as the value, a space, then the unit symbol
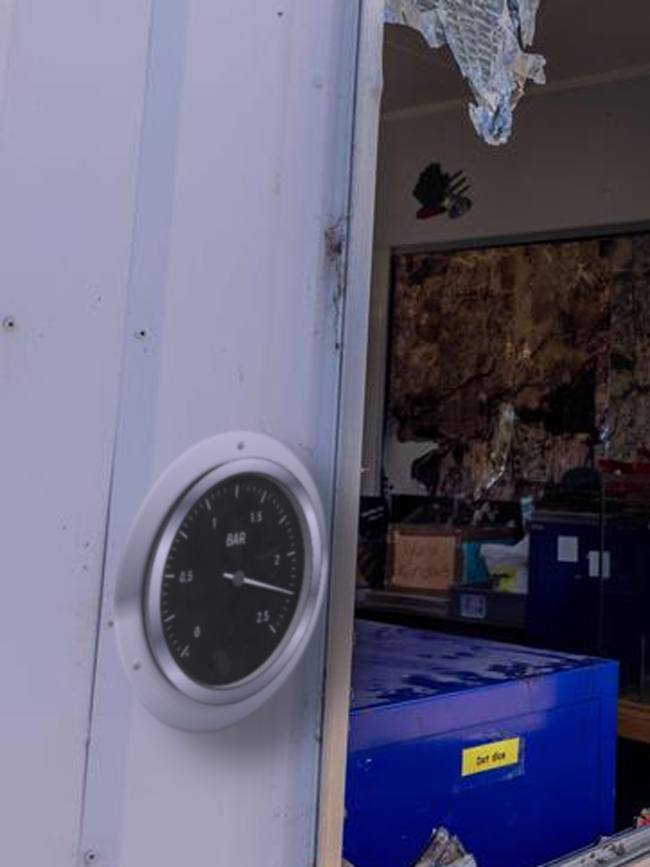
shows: 2.25 bar
